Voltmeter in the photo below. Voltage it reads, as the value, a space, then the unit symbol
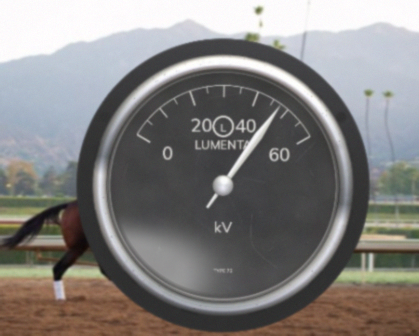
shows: 47.5 kV
